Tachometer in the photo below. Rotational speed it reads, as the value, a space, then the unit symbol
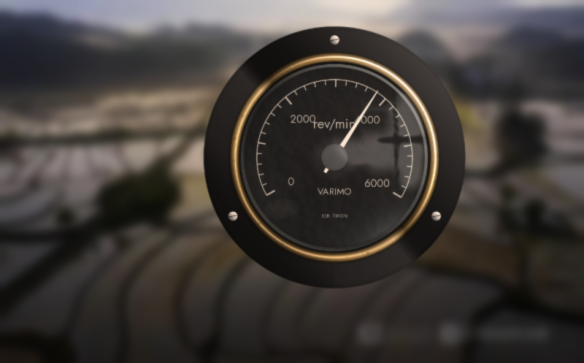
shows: 3800 rpm
